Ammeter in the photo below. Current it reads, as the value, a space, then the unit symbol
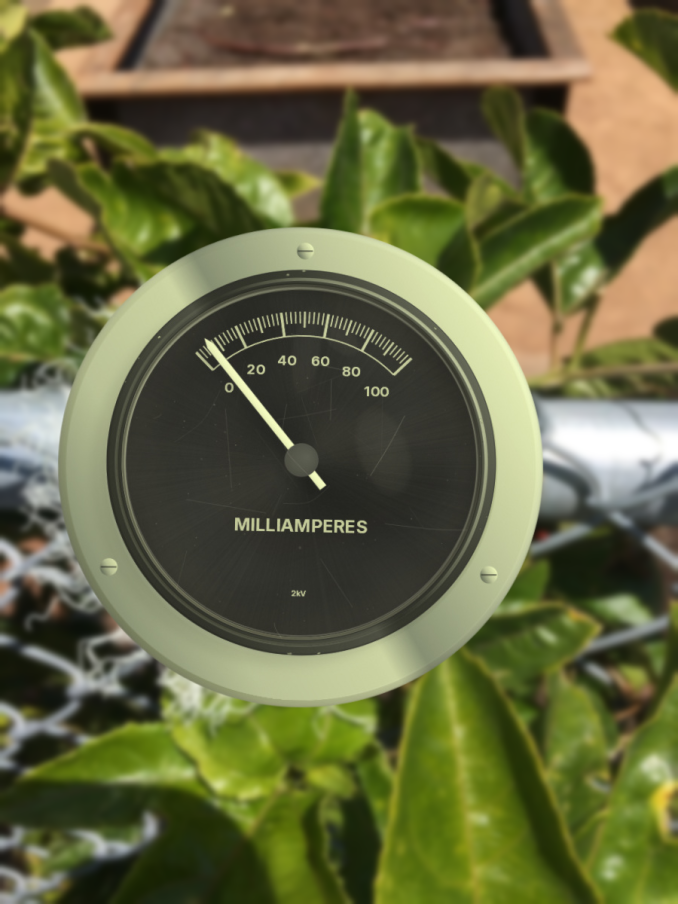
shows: 6 mA
